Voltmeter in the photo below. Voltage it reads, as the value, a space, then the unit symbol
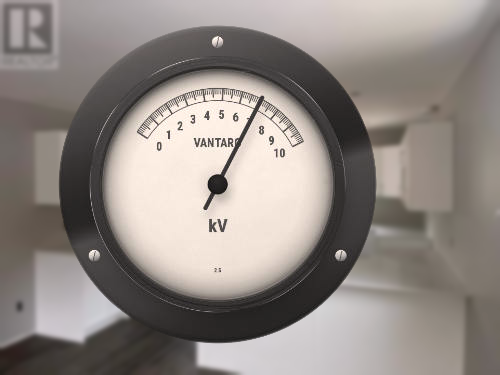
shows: 7 kV
